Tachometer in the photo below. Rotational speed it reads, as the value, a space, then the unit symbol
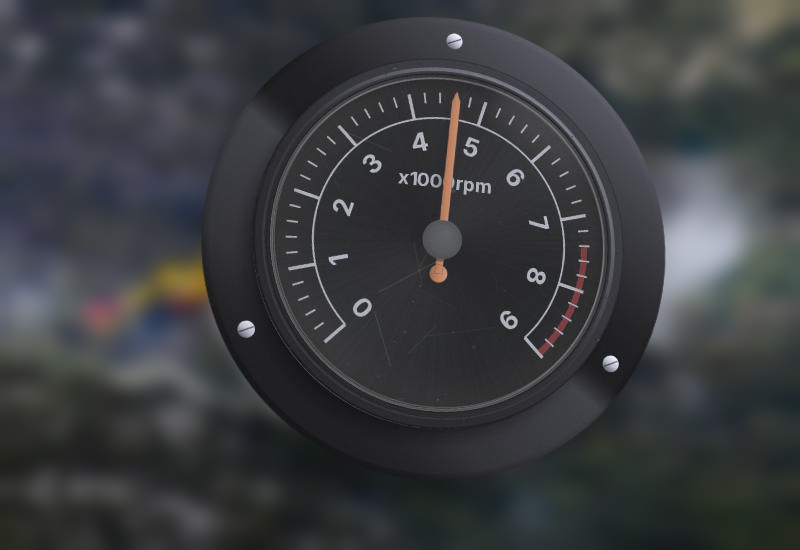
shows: 4600 rpm
